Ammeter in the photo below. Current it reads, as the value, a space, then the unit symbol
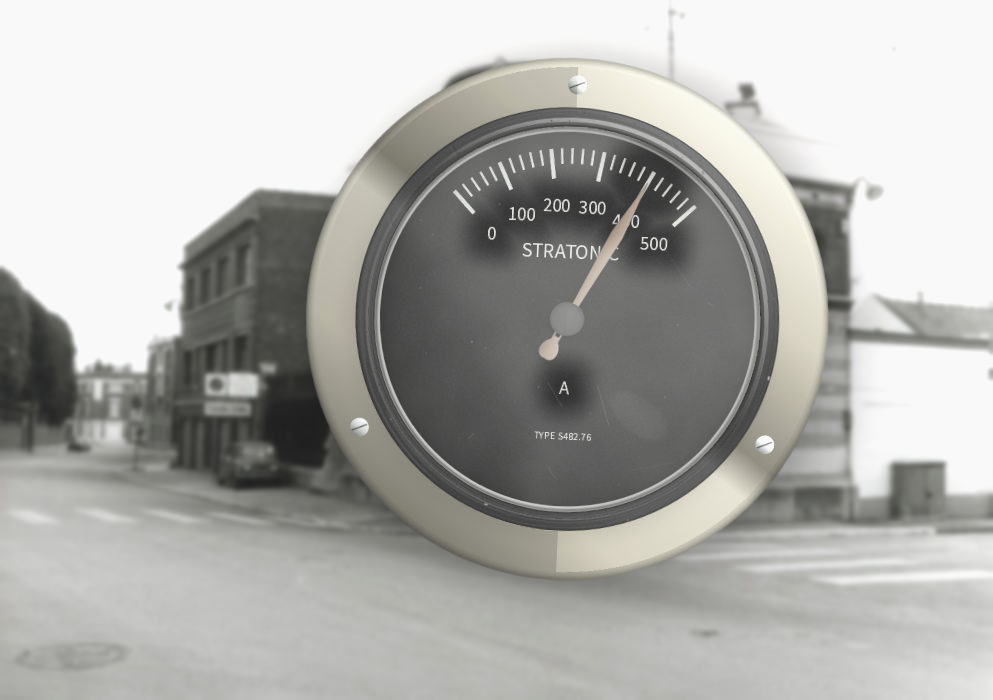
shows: 400 A
